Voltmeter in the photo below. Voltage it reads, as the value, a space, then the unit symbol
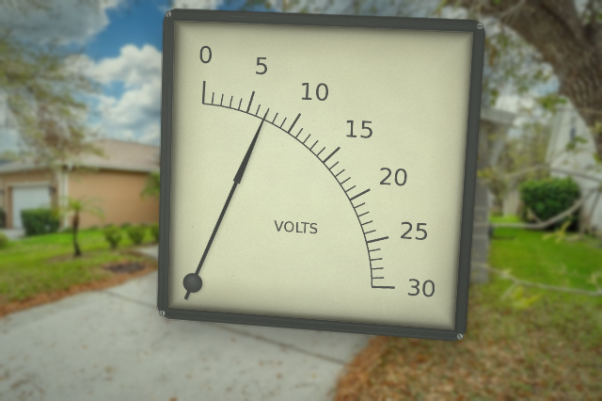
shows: 7 V
